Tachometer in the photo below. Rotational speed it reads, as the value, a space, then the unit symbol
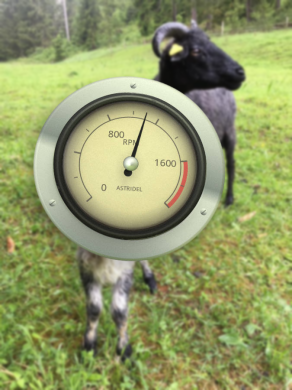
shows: 1100 rpm
